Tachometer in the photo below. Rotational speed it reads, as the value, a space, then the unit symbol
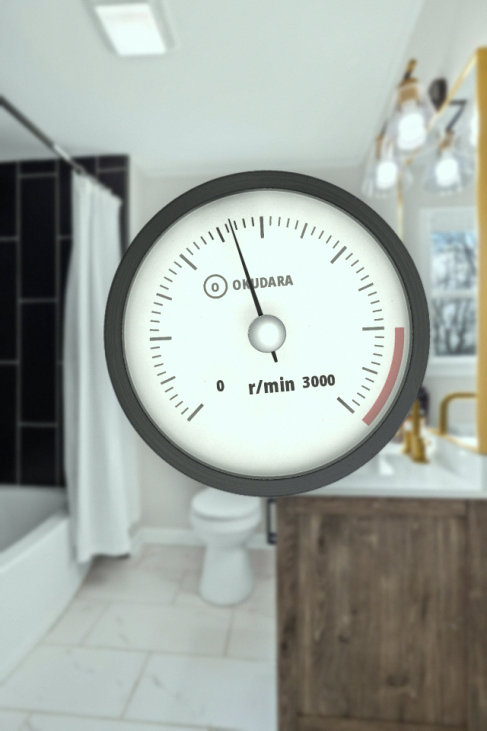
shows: 1325 rpm
